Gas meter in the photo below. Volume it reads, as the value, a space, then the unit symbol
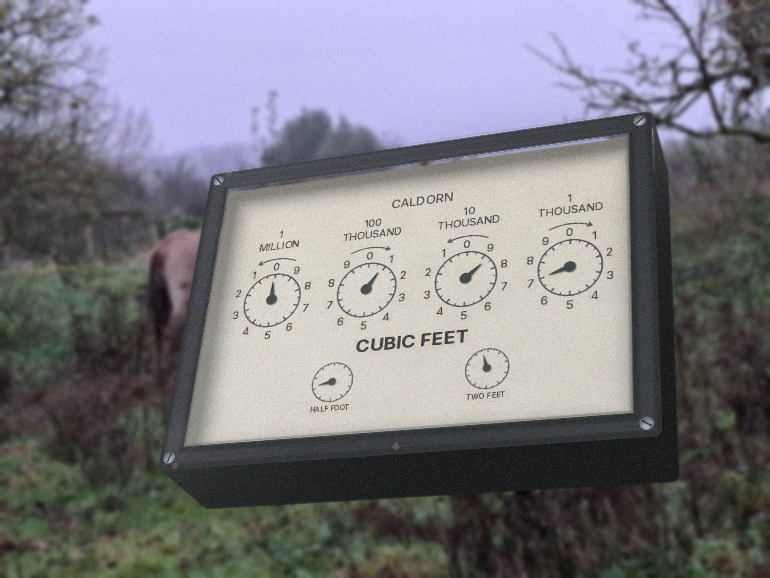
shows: 8700 ft³
